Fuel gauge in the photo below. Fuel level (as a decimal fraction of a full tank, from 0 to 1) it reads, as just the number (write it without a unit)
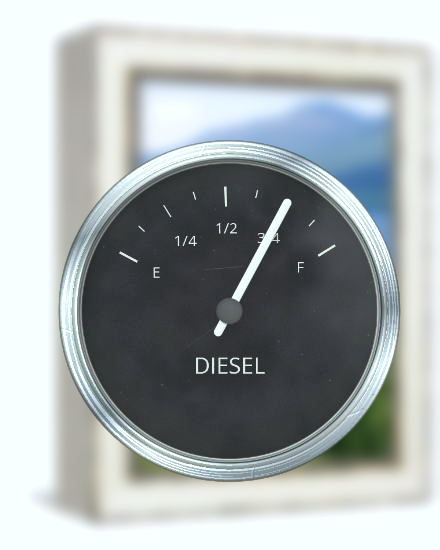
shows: 0.75
